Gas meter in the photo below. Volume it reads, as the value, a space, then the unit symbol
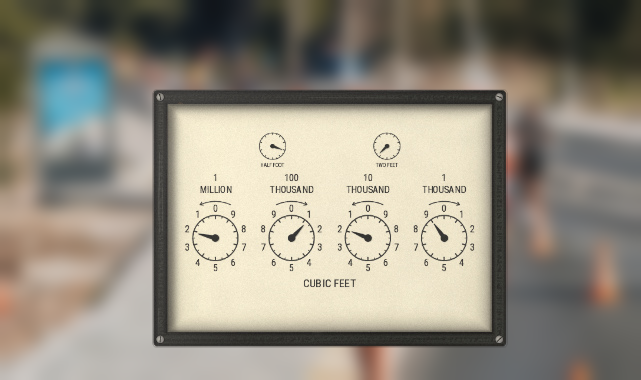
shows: 211900 ft³
